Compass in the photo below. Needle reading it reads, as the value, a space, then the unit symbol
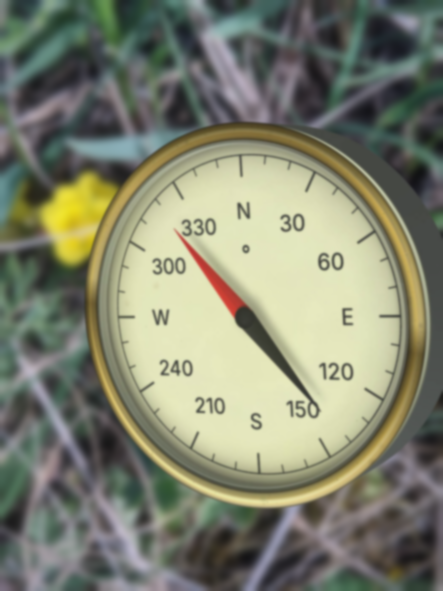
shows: 320 °
